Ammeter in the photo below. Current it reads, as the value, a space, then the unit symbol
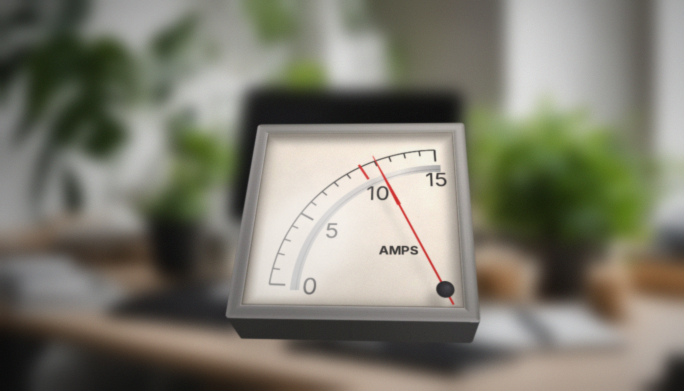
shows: 11 A
